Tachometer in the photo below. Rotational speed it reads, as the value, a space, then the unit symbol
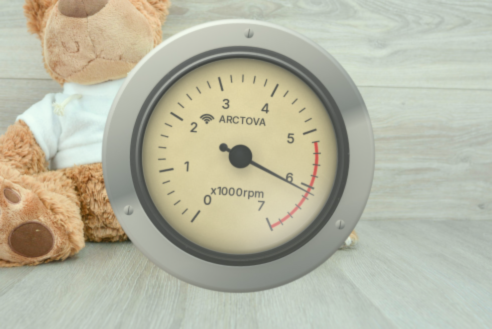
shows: 6100 rpm
